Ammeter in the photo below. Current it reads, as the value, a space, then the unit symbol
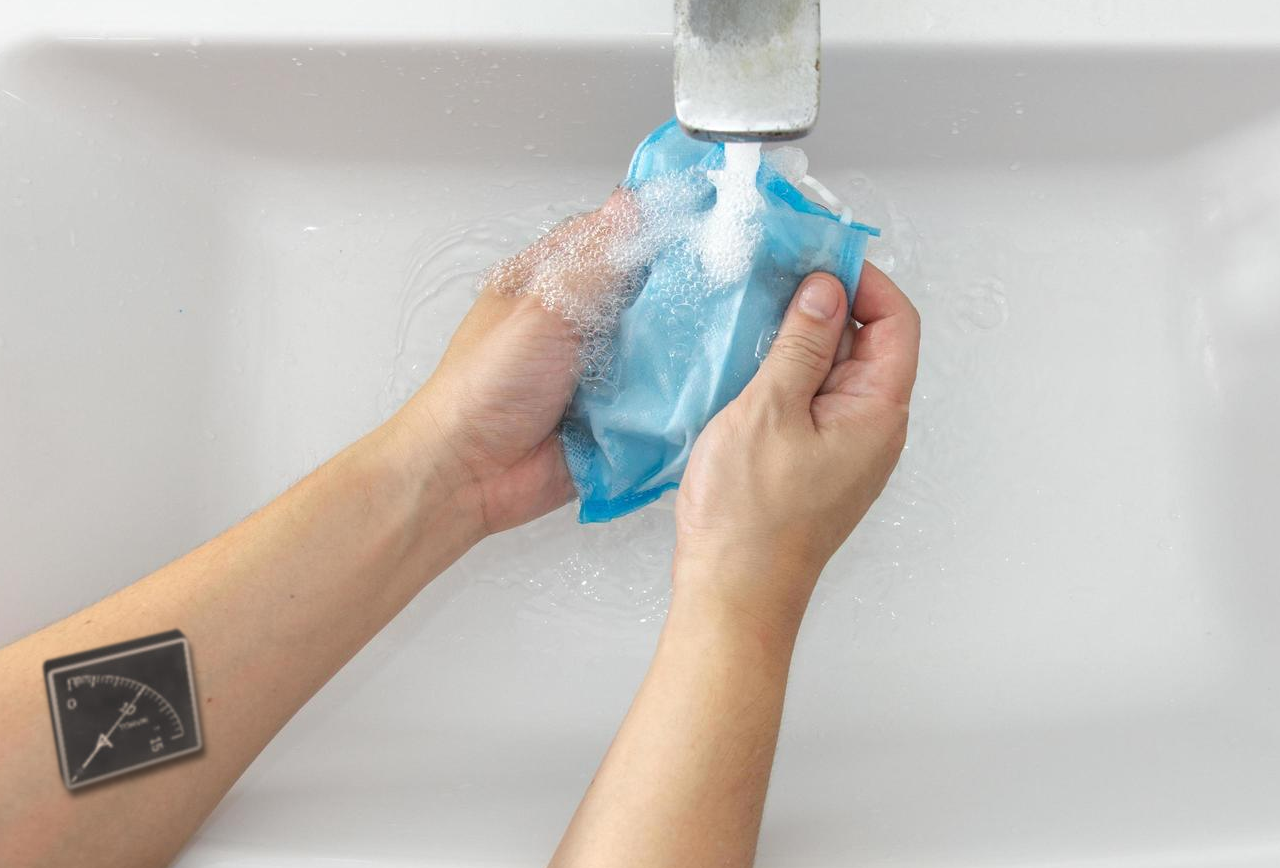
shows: 10 A
